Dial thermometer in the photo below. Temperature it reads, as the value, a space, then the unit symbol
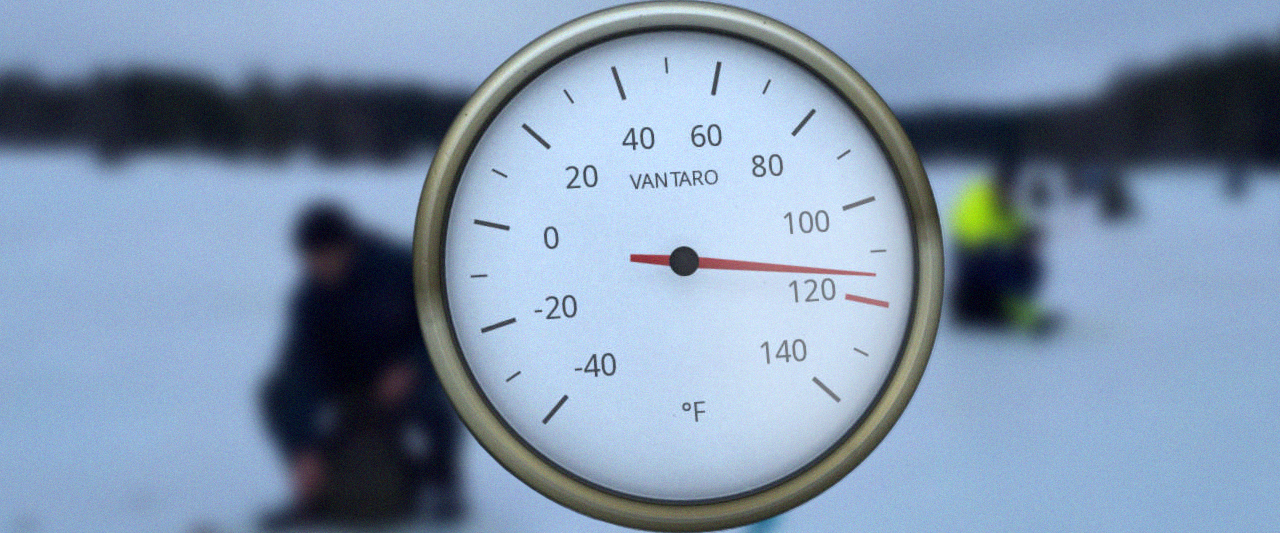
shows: 115 °F
